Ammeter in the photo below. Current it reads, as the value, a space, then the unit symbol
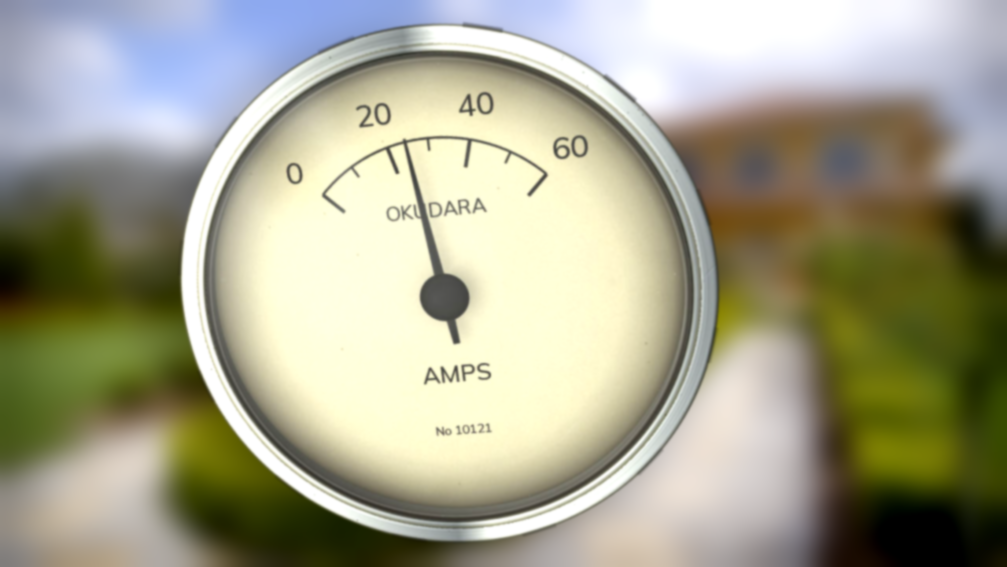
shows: 25 A
